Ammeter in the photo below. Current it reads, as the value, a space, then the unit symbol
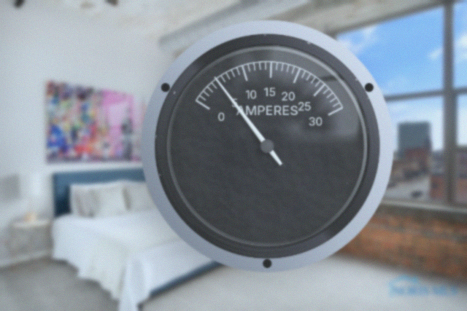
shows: 5 A
